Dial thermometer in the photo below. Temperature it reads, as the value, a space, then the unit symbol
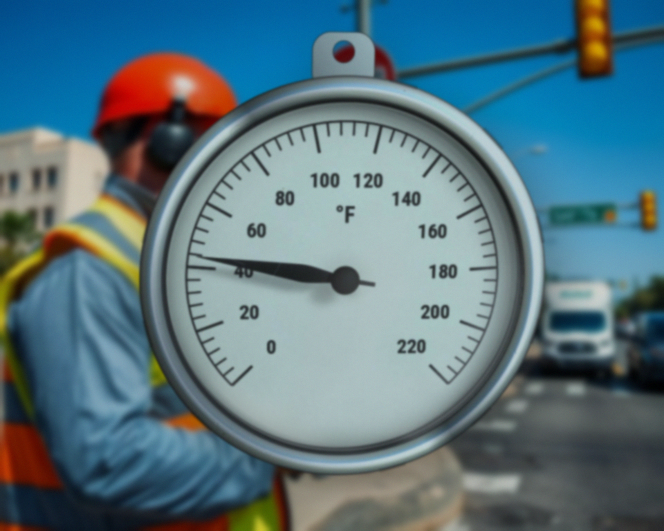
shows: 44 °F
